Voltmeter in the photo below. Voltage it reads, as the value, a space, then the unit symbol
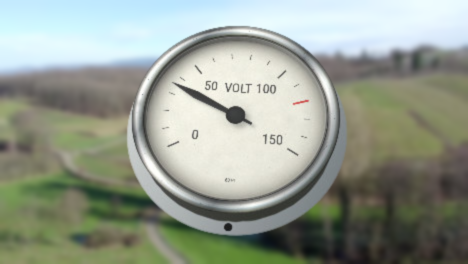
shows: 35 V
